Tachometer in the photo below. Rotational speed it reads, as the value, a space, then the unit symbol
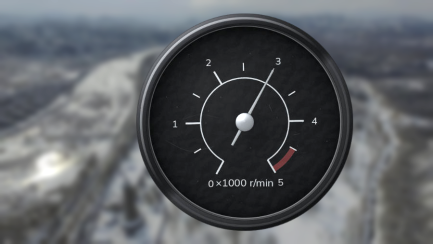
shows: 3000 rpm
